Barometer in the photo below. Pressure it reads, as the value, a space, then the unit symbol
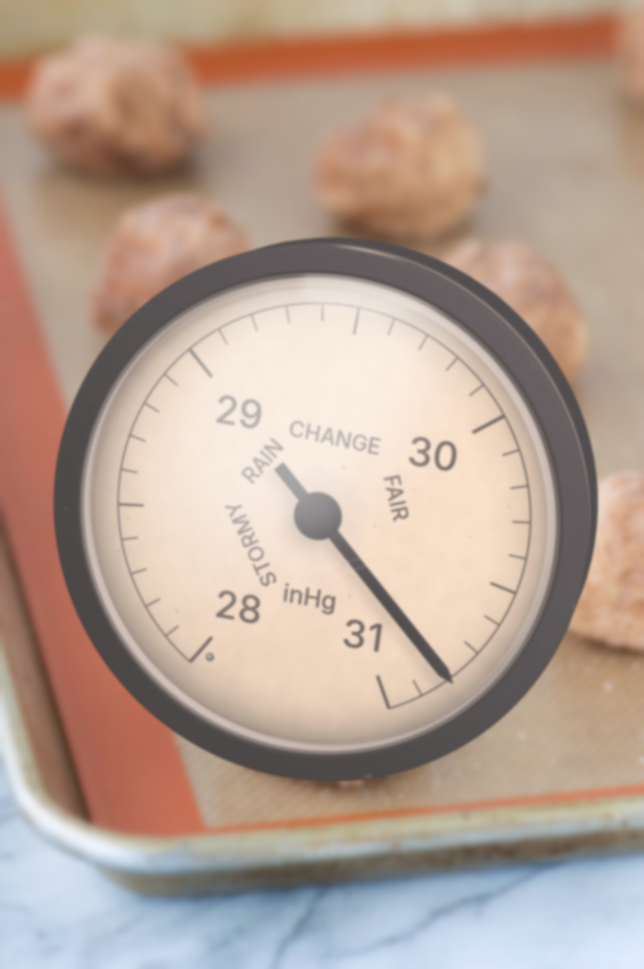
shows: 30.8 inHg
